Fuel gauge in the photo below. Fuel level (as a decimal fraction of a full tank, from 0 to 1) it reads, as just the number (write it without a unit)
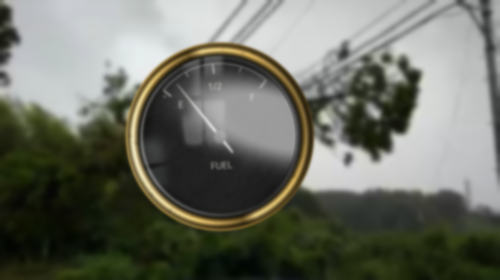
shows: 0.125
